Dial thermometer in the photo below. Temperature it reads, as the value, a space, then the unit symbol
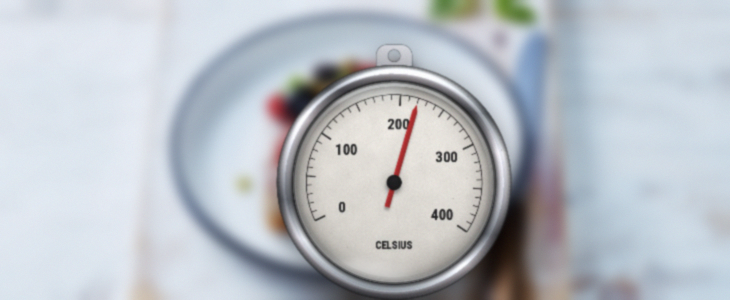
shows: 220 °C
